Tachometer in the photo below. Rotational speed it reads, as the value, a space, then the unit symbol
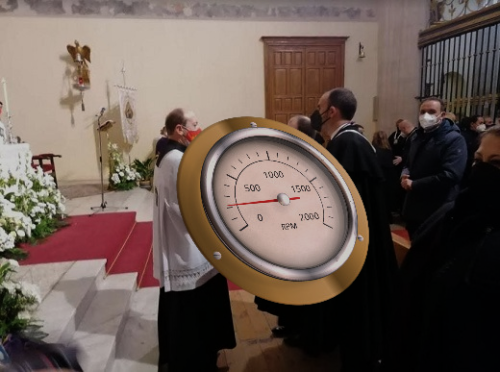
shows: 200 rpm
